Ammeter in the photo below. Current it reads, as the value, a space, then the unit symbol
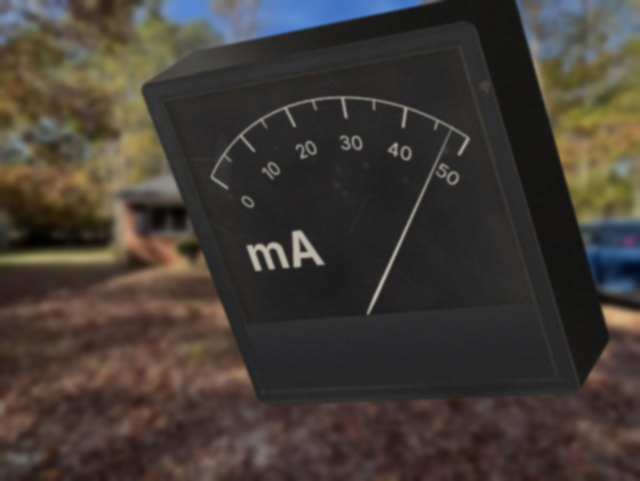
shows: 47.5 mA
